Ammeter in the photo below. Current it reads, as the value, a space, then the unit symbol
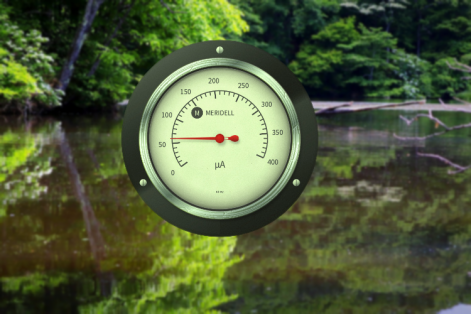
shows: 60 µA
